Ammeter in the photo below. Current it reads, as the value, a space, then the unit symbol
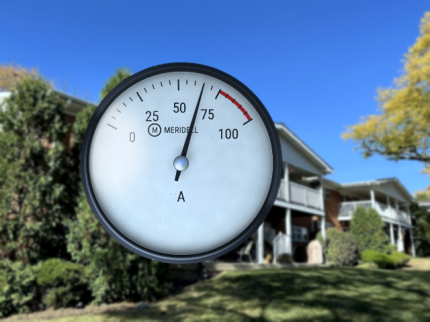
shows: 65 A
